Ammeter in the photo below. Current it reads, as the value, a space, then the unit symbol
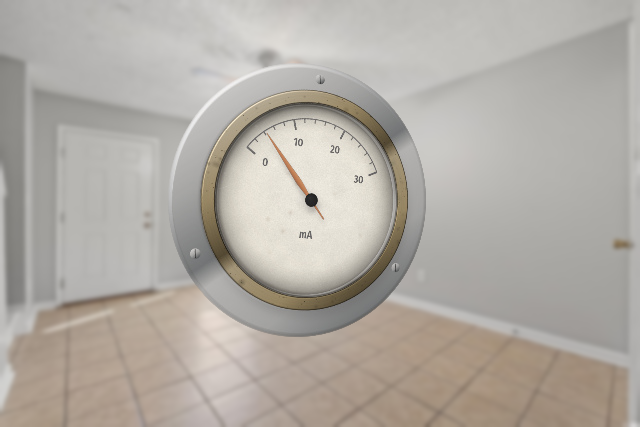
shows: 4 mA
